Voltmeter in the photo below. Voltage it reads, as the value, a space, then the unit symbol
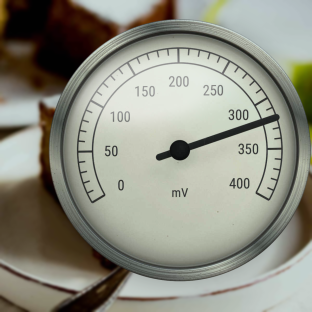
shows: 320 mV
